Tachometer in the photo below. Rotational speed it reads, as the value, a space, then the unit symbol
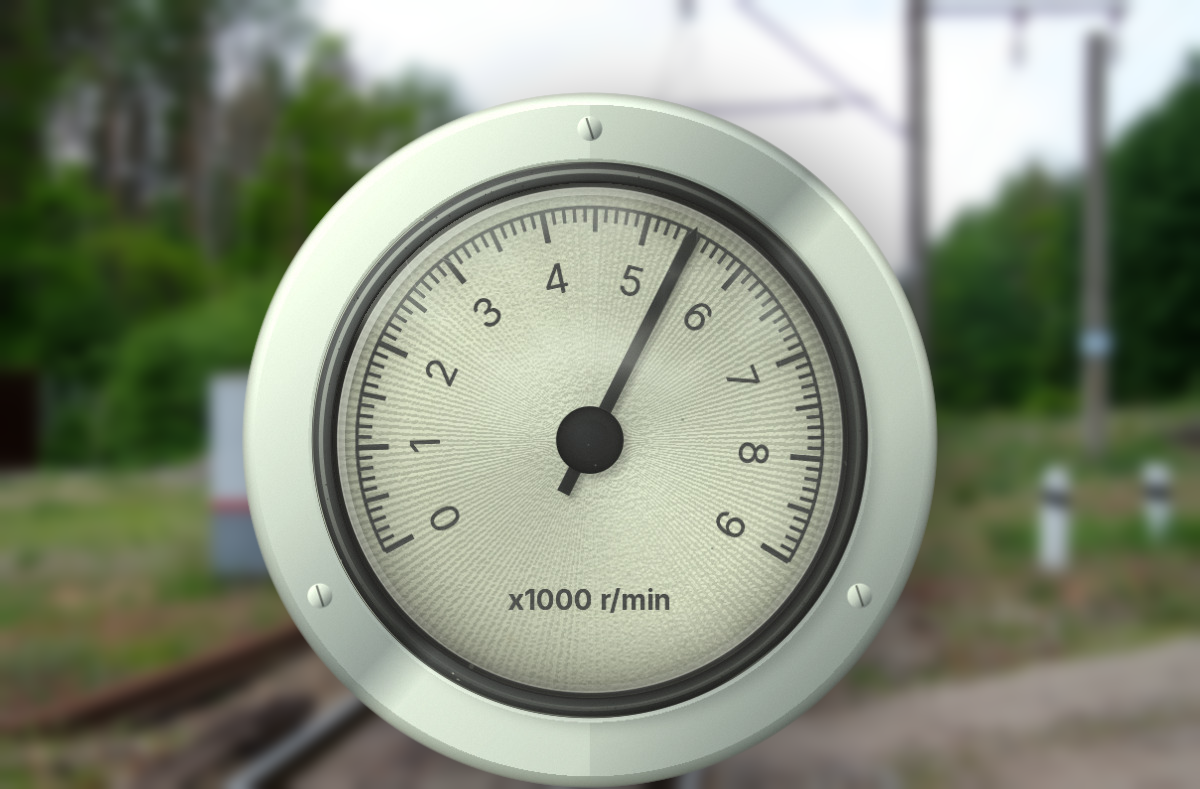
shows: 5450 rpm
